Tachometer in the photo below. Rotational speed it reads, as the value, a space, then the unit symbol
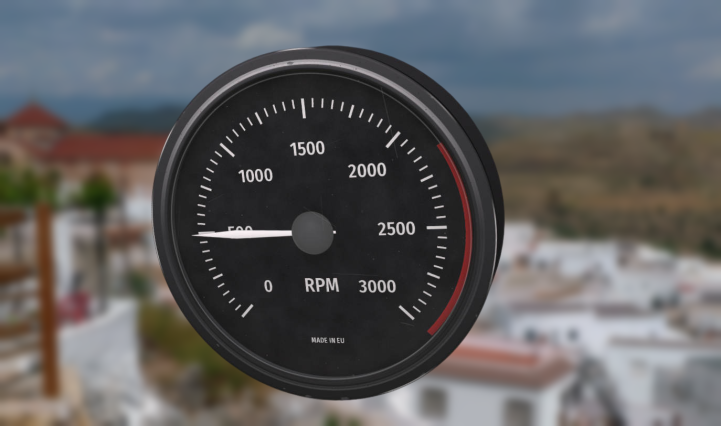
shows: 500 rpm
